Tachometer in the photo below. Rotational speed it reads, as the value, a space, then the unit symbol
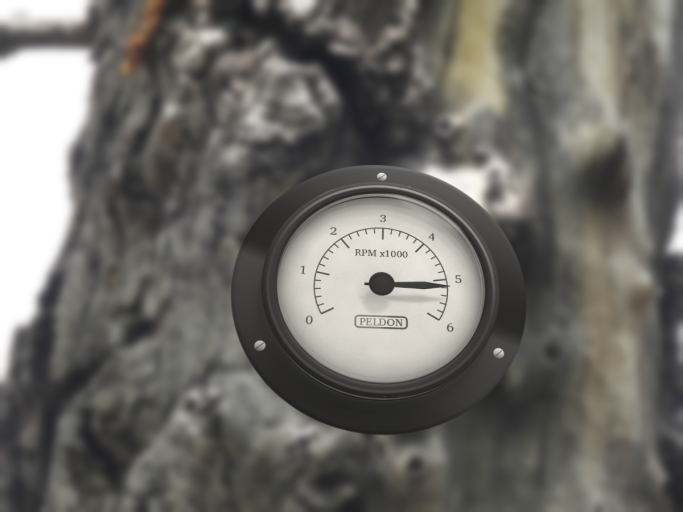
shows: 5200 rpm
